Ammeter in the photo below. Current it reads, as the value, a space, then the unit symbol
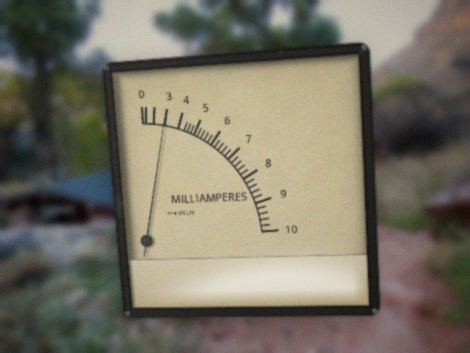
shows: 3 mA
